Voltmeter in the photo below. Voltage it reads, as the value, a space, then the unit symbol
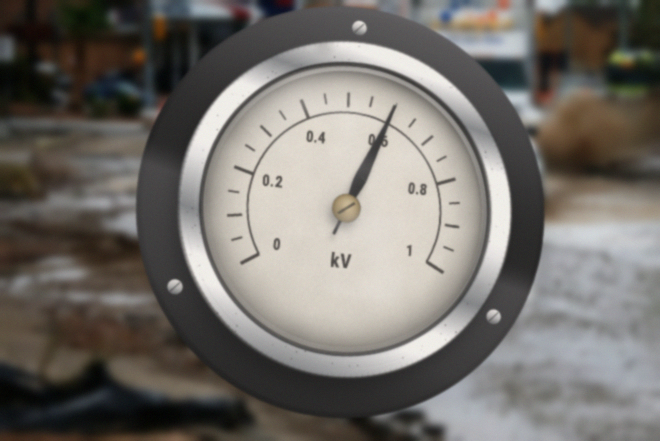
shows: 0.6 kV
